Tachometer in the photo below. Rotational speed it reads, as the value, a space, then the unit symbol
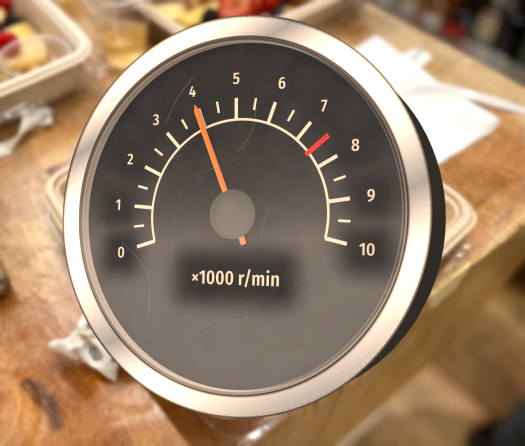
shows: 4000 rpm
